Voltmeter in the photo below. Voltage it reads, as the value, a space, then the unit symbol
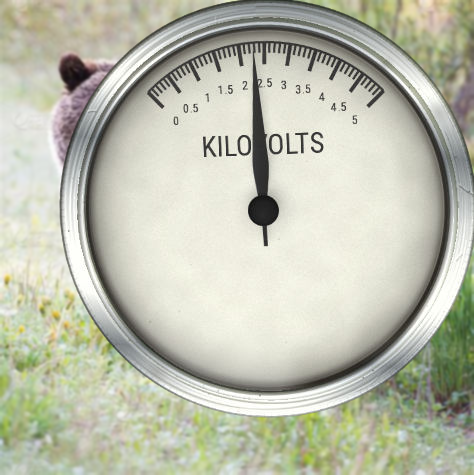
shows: 2.3 kV
